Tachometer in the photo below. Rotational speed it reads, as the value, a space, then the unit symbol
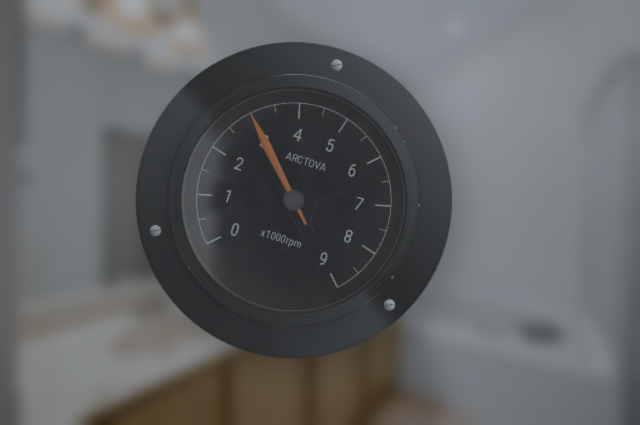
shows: 3000 rpm
